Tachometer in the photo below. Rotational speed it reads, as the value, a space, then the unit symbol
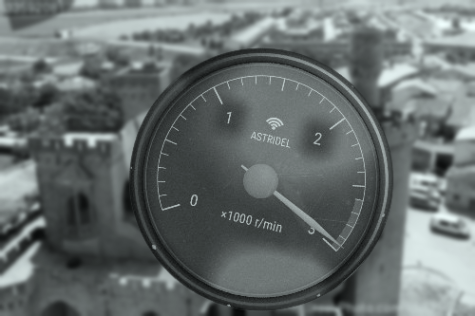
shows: 2950 rpm
